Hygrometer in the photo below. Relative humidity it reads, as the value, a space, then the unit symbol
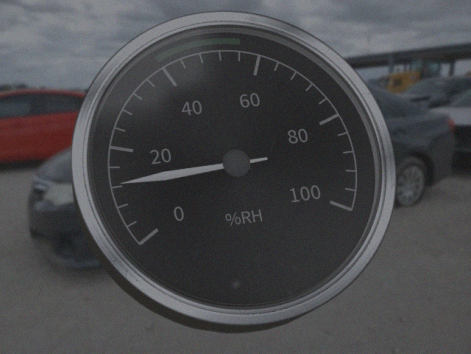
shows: 12 %
